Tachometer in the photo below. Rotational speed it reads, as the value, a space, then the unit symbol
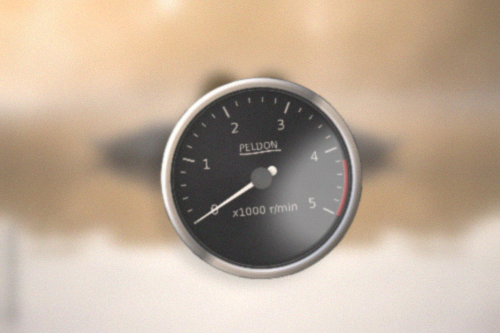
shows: 0 rpm
